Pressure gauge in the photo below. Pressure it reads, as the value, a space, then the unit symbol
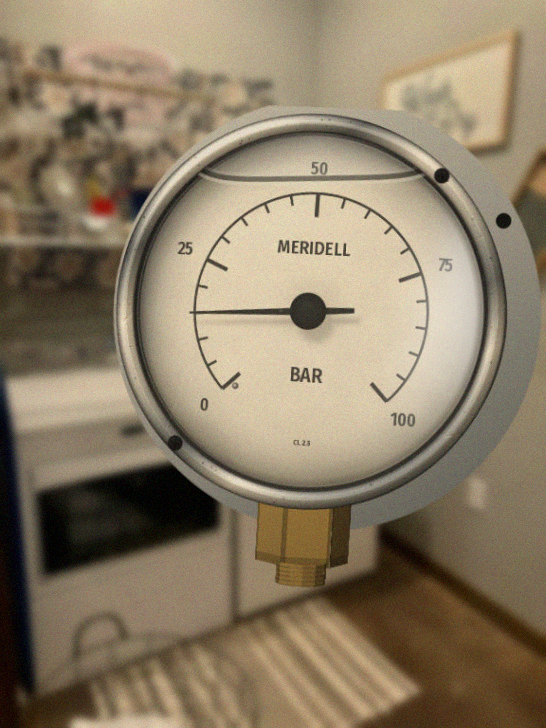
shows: 15 bar
